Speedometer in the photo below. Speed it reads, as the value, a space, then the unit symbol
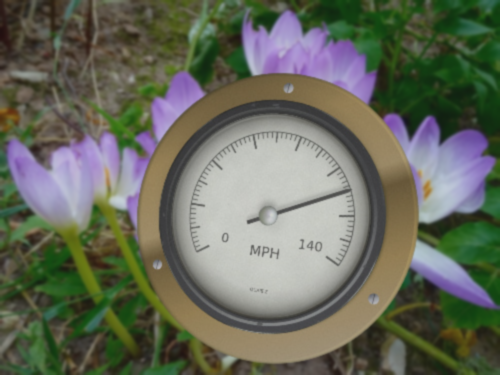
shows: 110 mph
